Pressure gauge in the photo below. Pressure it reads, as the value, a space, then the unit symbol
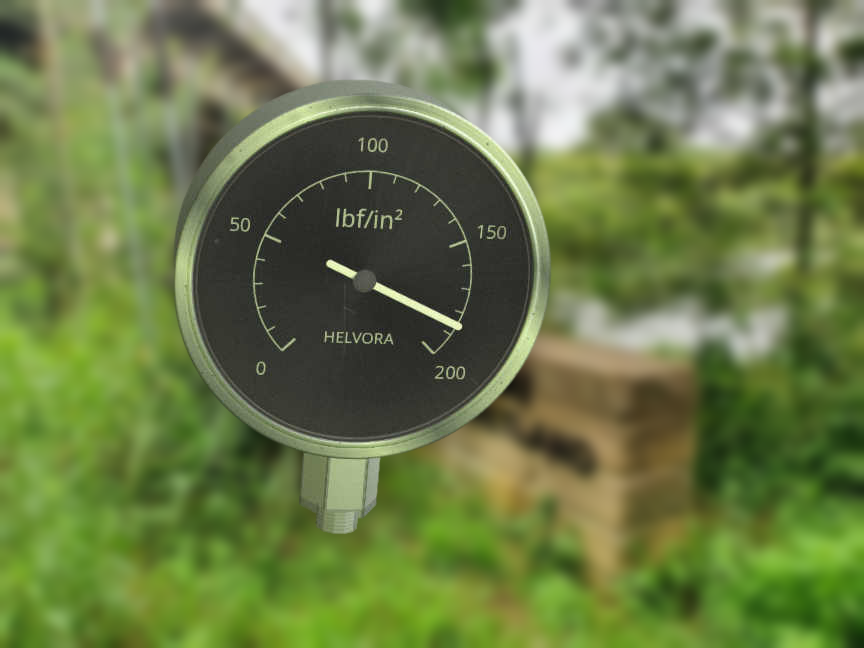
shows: 185 psi
